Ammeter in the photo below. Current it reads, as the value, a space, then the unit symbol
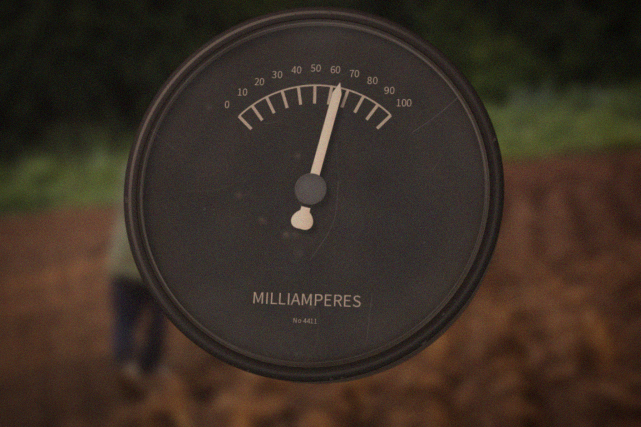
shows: 65 mA
